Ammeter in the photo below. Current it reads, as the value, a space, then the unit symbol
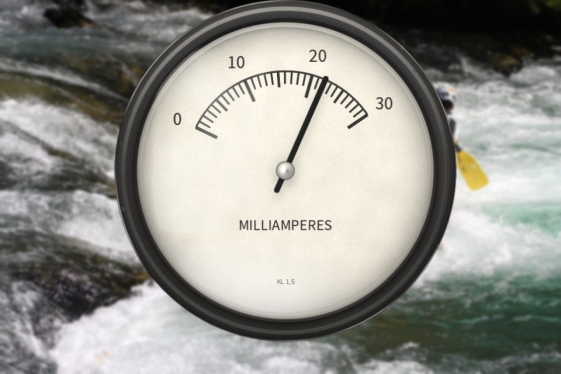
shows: 22 mA
